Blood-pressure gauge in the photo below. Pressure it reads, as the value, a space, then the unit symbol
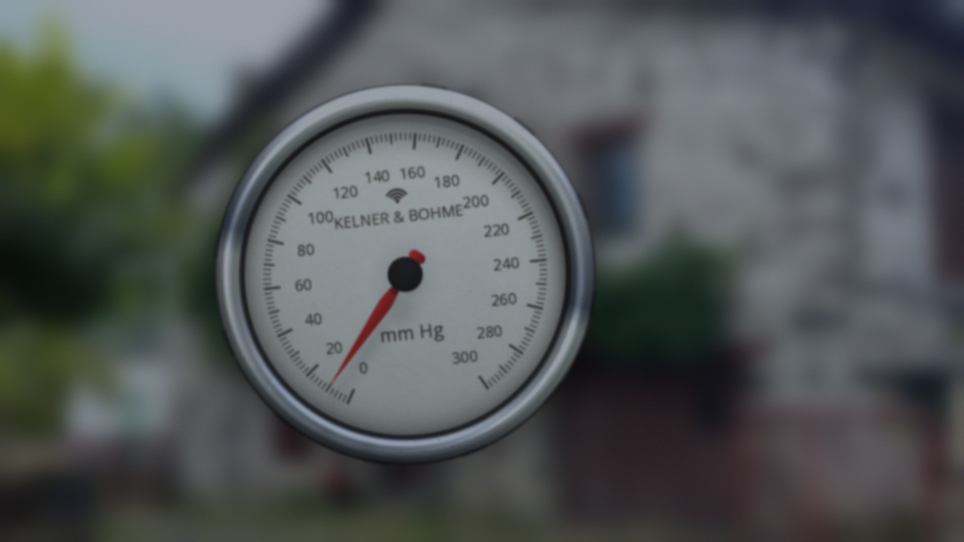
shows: 10 mmHg
